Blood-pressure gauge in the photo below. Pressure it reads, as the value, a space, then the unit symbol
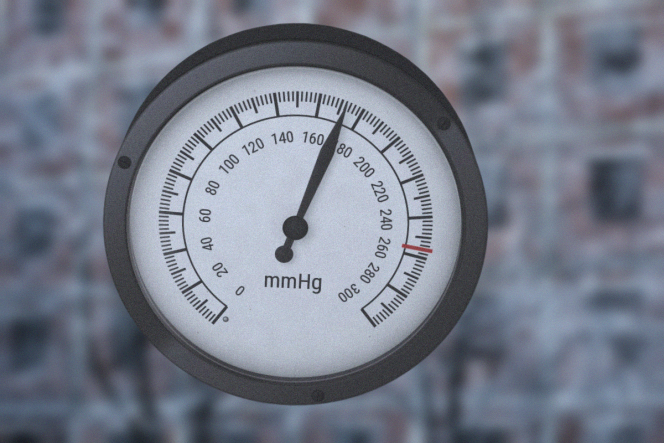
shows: 172 mmHg
